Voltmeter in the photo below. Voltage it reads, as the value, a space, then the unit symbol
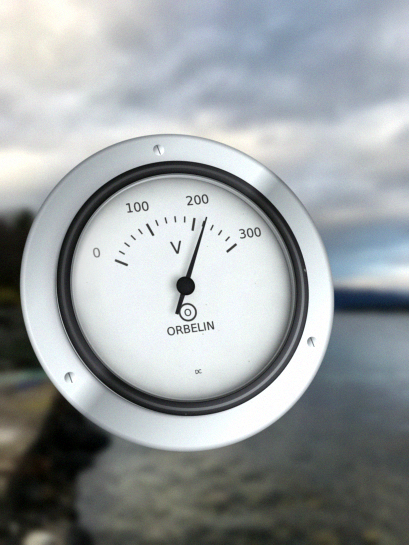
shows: 220 V
